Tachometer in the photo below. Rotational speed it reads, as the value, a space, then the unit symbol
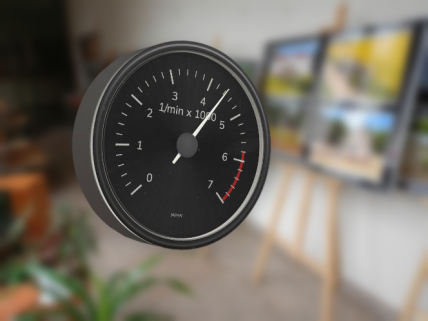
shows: 4400 rpm
